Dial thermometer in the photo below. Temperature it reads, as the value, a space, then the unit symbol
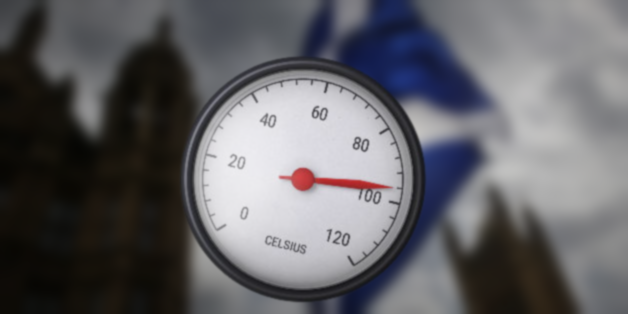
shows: 96 °C
